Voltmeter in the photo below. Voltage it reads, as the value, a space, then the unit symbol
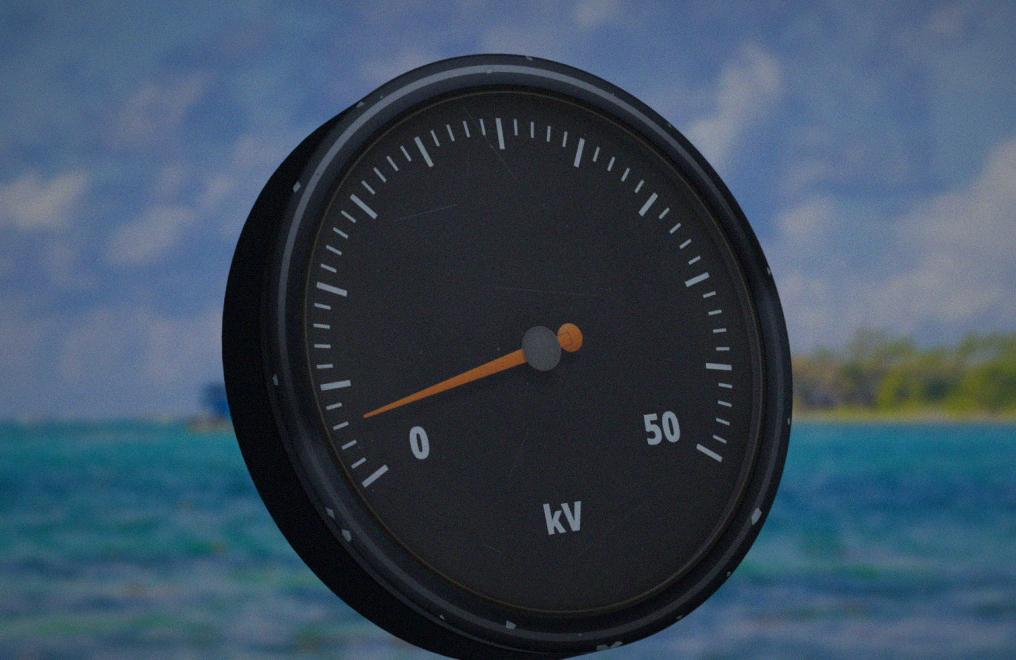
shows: 3 kV
